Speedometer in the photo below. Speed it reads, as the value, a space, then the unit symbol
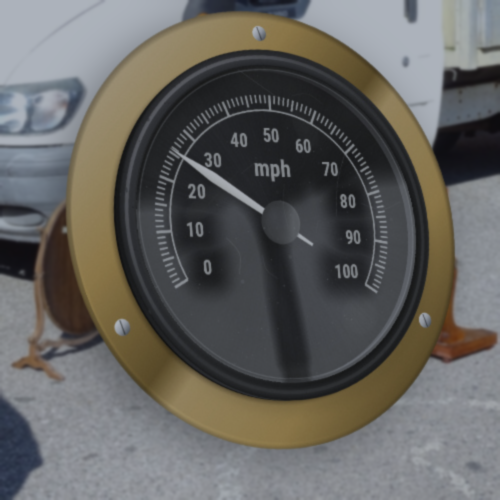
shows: 25 mph
